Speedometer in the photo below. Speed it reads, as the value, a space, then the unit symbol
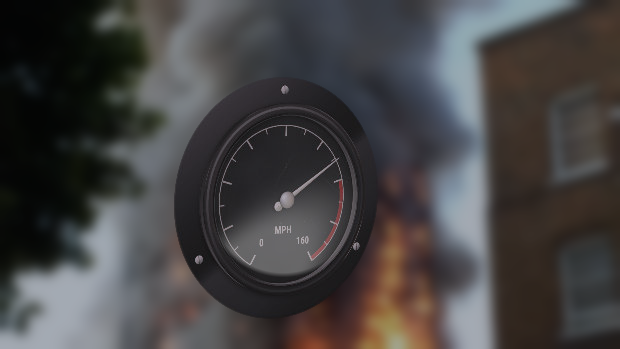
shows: 110 mph
